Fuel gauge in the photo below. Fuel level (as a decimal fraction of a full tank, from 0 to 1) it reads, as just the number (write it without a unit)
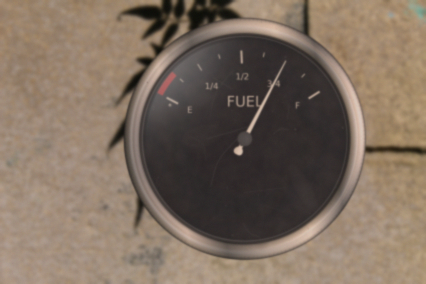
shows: 0.75
